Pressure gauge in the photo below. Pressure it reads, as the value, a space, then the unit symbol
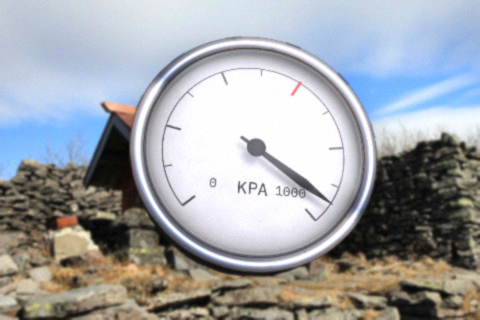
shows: 950 kPa
